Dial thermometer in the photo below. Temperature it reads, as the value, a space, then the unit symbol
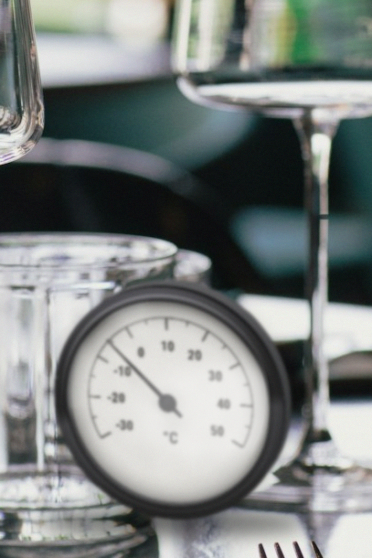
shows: -5 °C
